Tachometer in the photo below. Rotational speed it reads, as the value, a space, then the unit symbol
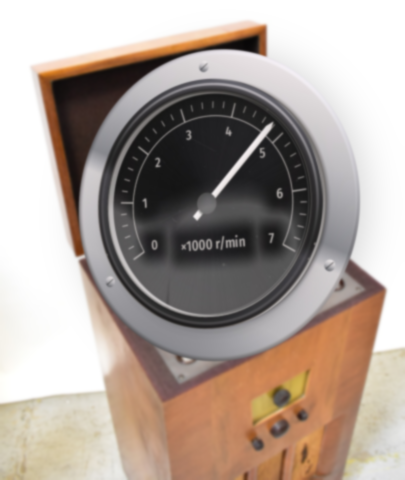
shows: 4800 rpm
